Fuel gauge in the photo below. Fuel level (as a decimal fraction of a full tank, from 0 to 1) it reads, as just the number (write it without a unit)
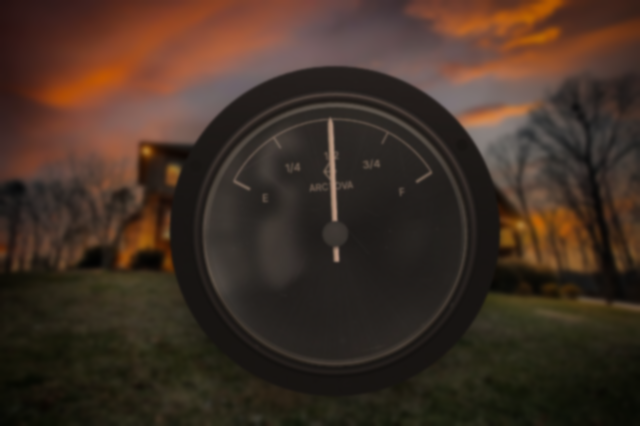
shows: 0.5
